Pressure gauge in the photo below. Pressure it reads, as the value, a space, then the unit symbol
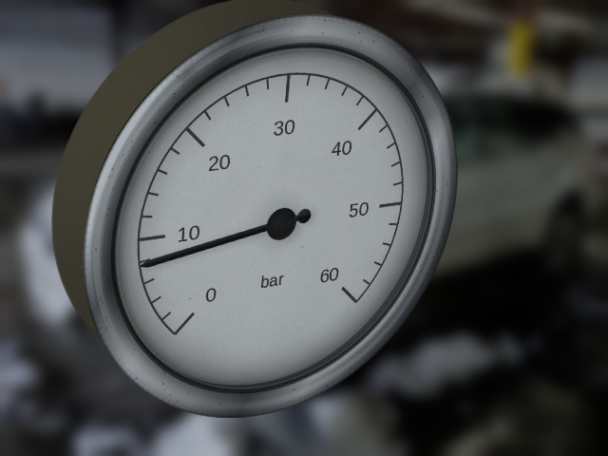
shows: 8 bar
